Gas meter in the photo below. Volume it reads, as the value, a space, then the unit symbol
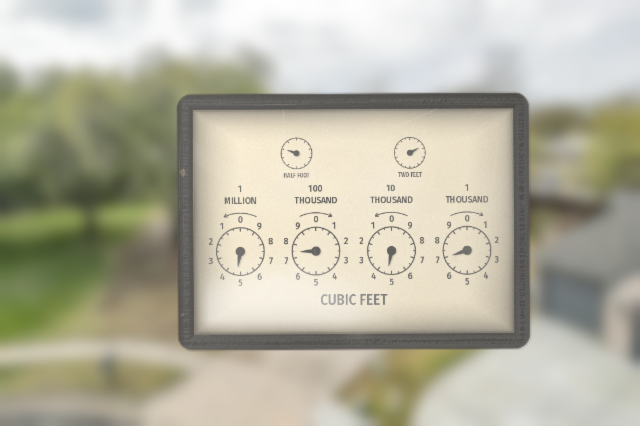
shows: 474700 ft³
